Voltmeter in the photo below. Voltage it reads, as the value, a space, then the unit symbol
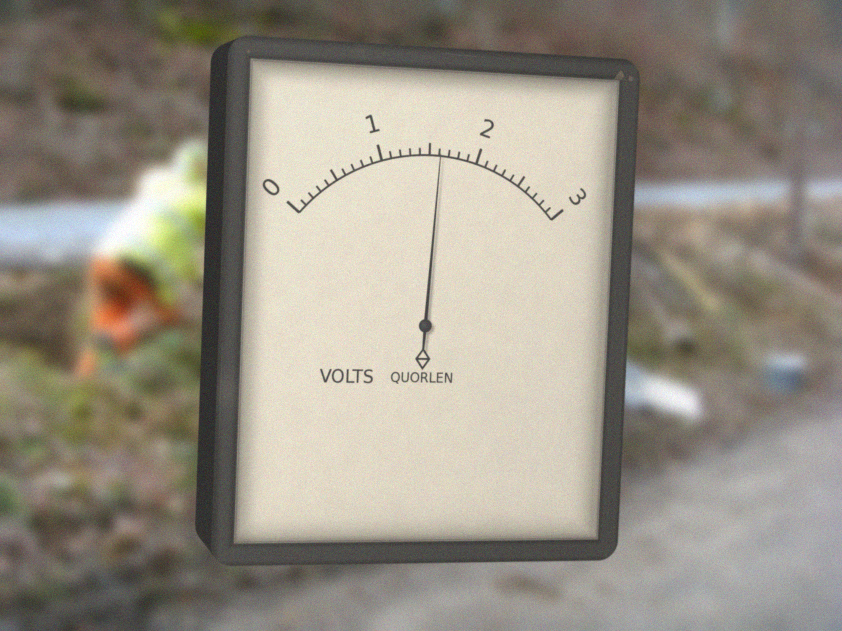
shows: 1.6 V
